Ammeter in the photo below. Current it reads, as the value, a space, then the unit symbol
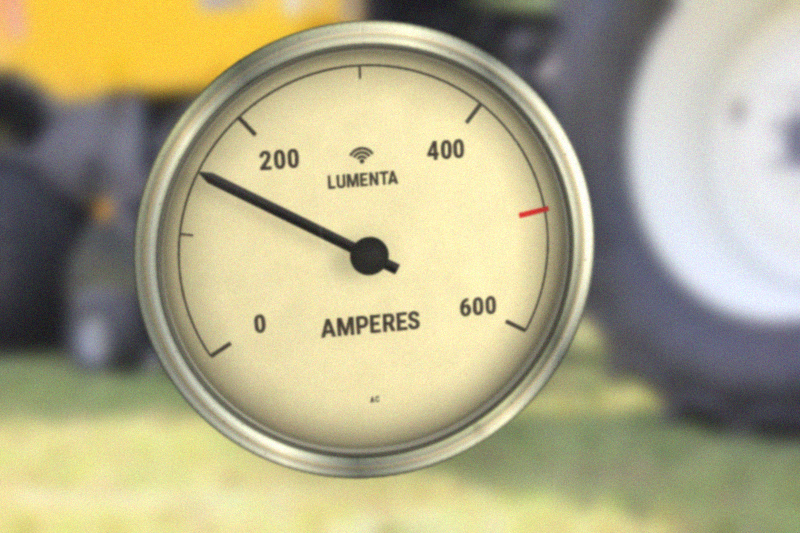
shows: 150 A
